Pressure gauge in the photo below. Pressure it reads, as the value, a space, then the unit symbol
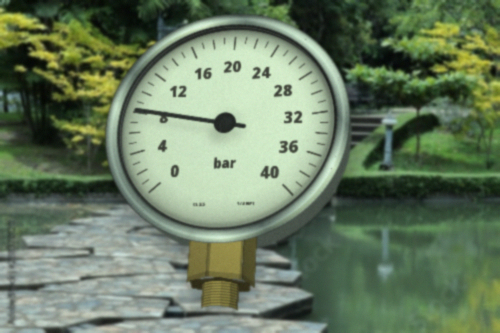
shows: 8 bar
